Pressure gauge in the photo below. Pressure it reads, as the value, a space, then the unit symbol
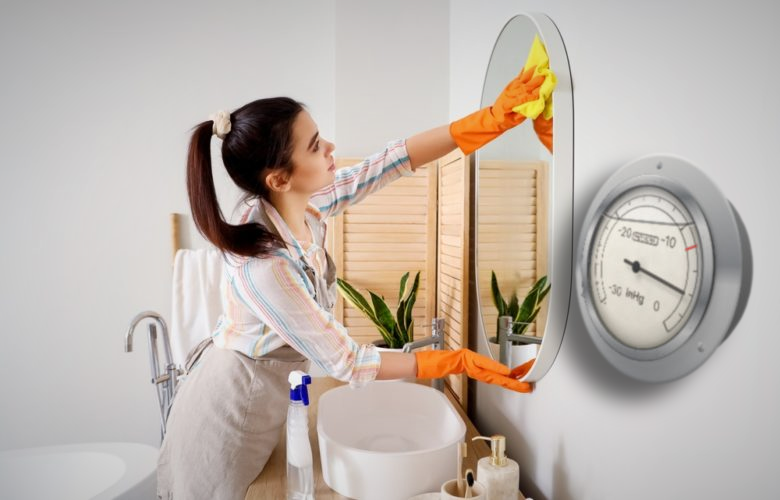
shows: -4 inHg
